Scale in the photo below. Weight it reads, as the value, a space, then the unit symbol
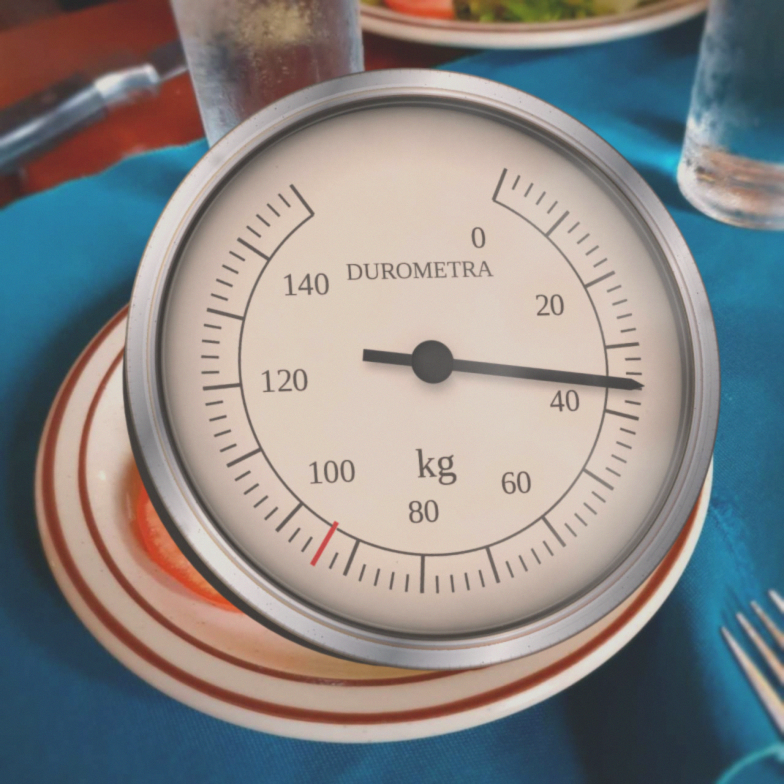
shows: 36 kg
